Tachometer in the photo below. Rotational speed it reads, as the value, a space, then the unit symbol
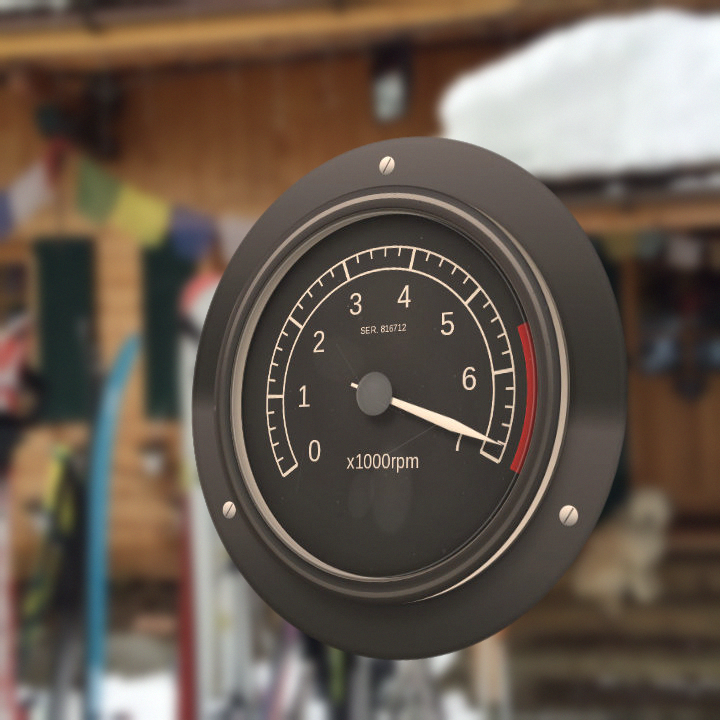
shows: 6800 rpm
